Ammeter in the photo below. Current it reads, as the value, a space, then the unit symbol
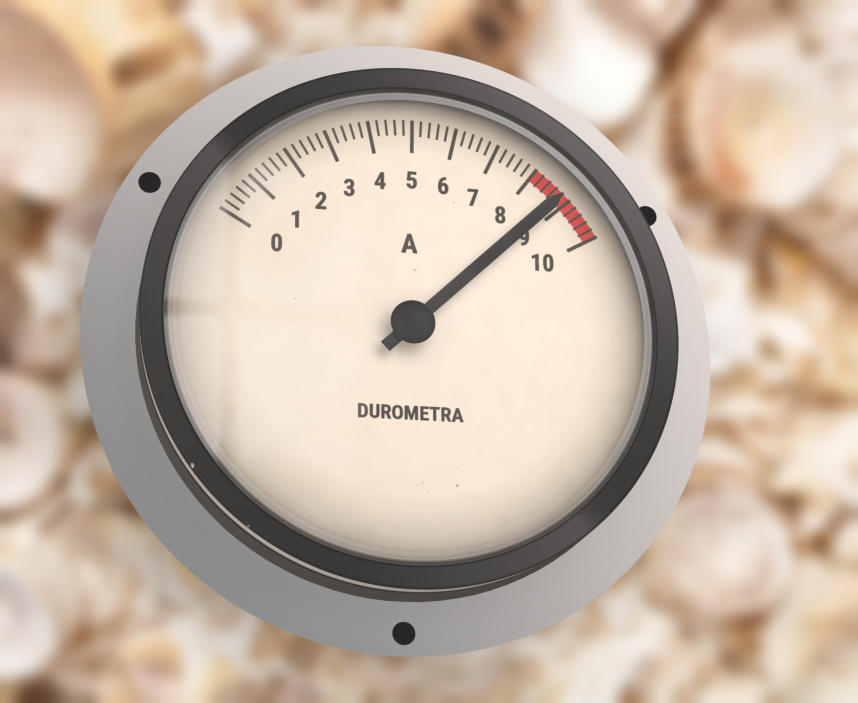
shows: 8.8 A
